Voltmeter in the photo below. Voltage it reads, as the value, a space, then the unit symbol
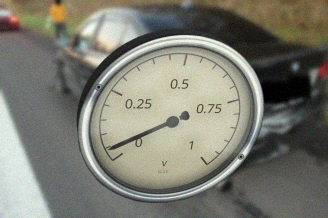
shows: 0.05 V
